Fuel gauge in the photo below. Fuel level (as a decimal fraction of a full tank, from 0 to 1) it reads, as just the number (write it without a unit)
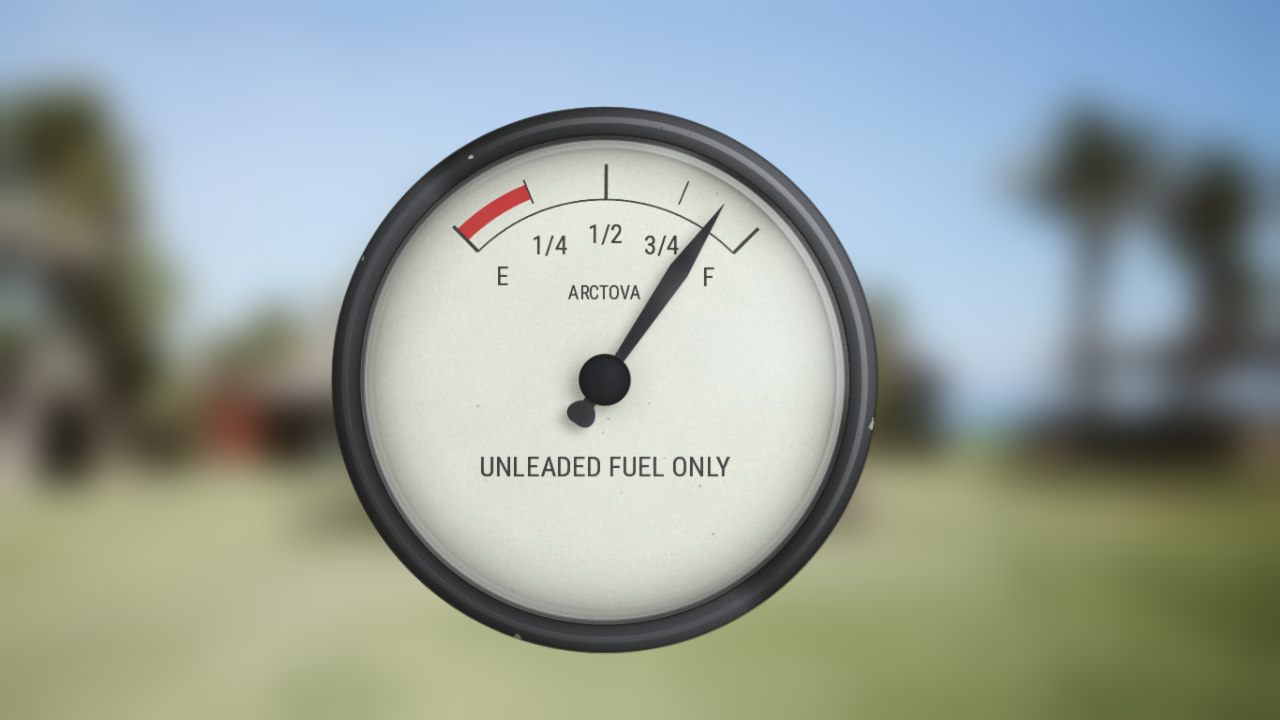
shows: 0.875
